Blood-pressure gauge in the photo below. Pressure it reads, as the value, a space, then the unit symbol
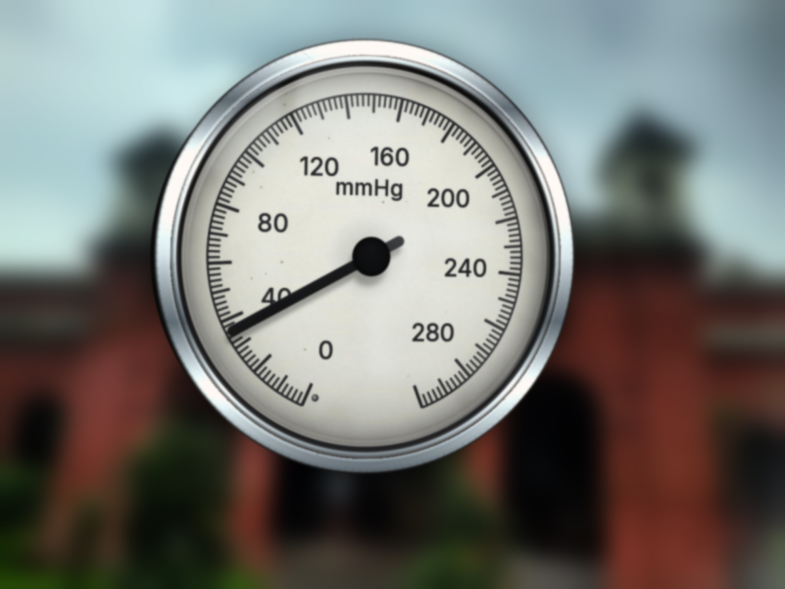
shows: 36 mmHg
